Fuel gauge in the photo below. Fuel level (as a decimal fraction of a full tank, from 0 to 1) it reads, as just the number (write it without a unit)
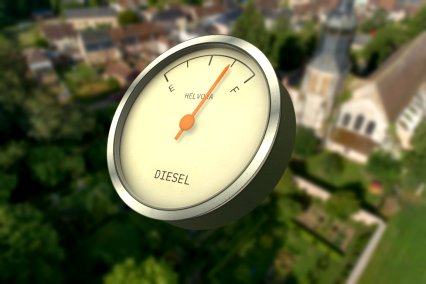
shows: 0.75
